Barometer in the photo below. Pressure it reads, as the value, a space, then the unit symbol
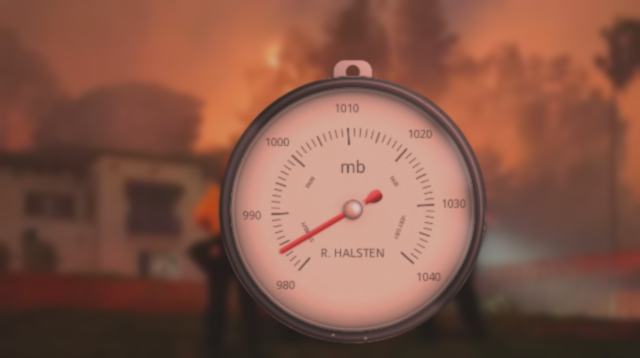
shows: 984 mbar
